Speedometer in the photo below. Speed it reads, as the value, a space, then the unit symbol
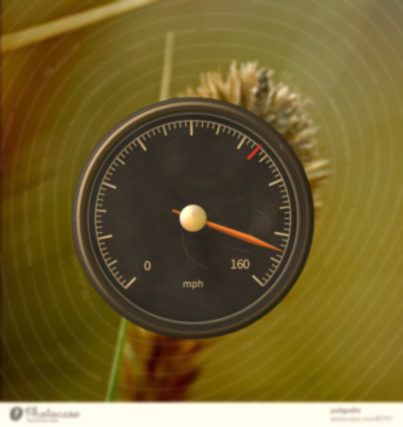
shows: 146 mph
